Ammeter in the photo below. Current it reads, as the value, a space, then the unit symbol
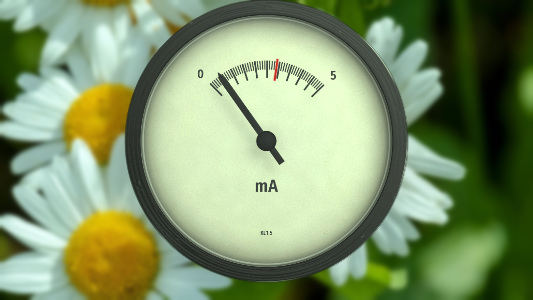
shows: 0.5 mA
